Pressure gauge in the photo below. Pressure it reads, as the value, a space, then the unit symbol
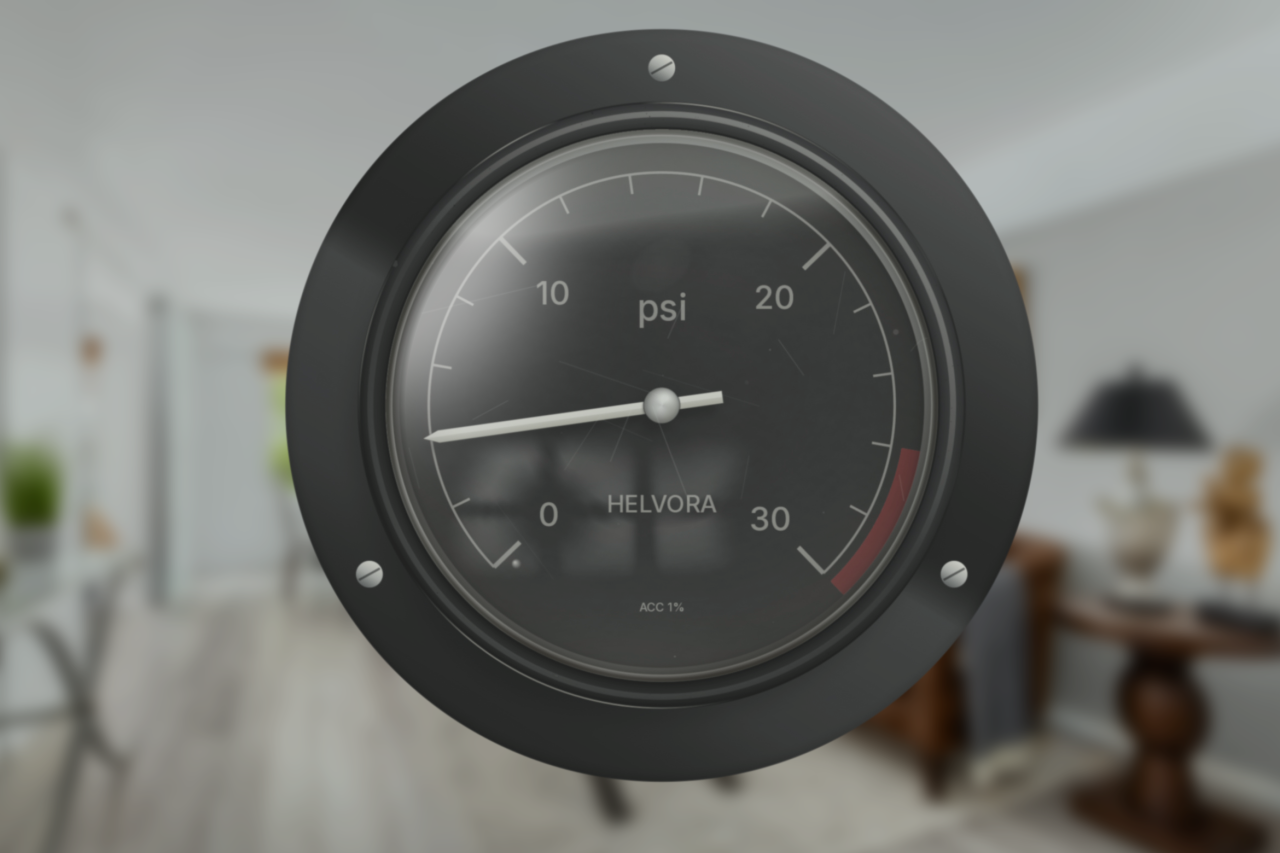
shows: 4 psi
